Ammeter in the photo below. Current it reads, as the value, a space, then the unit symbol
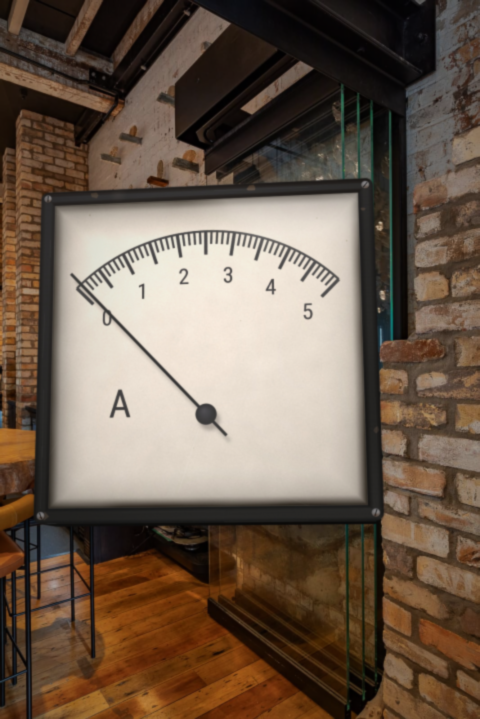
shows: 0.1 A
